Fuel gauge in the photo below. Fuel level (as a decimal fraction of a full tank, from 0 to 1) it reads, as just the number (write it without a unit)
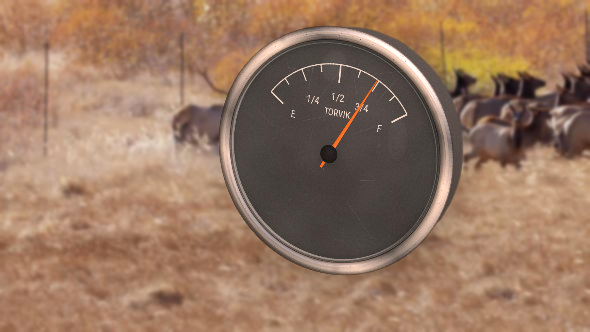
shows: 0.75
